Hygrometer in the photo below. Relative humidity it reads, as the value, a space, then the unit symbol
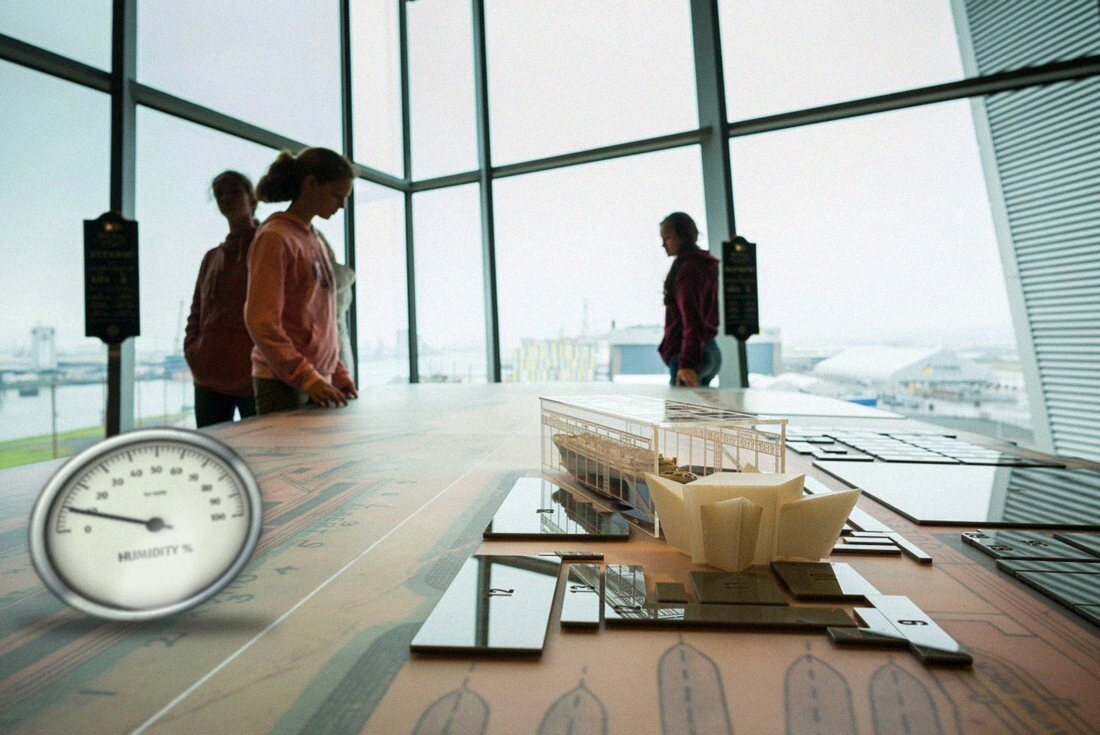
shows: 10 %
